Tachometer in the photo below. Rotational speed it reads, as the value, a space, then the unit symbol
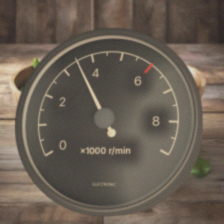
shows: 3500 rpm
